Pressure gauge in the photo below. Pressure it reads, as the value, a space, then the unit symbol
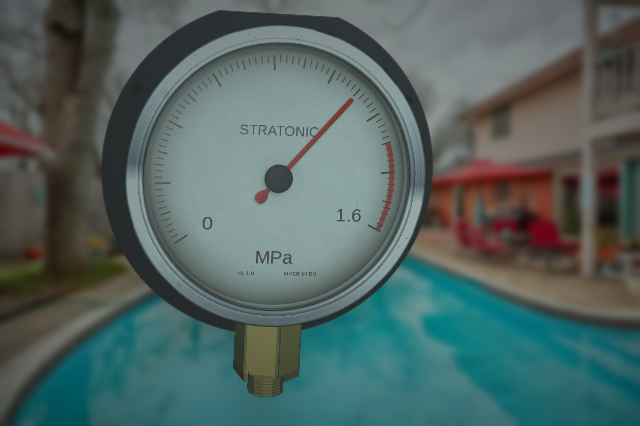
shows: 1.1 MPa
